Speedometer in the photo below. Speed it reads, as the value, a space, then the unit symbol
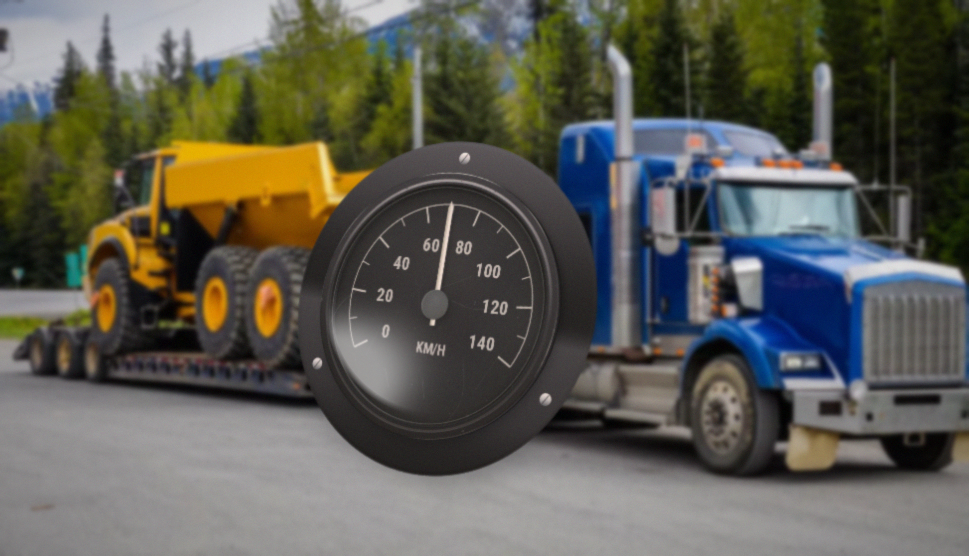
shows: 70 km/h
